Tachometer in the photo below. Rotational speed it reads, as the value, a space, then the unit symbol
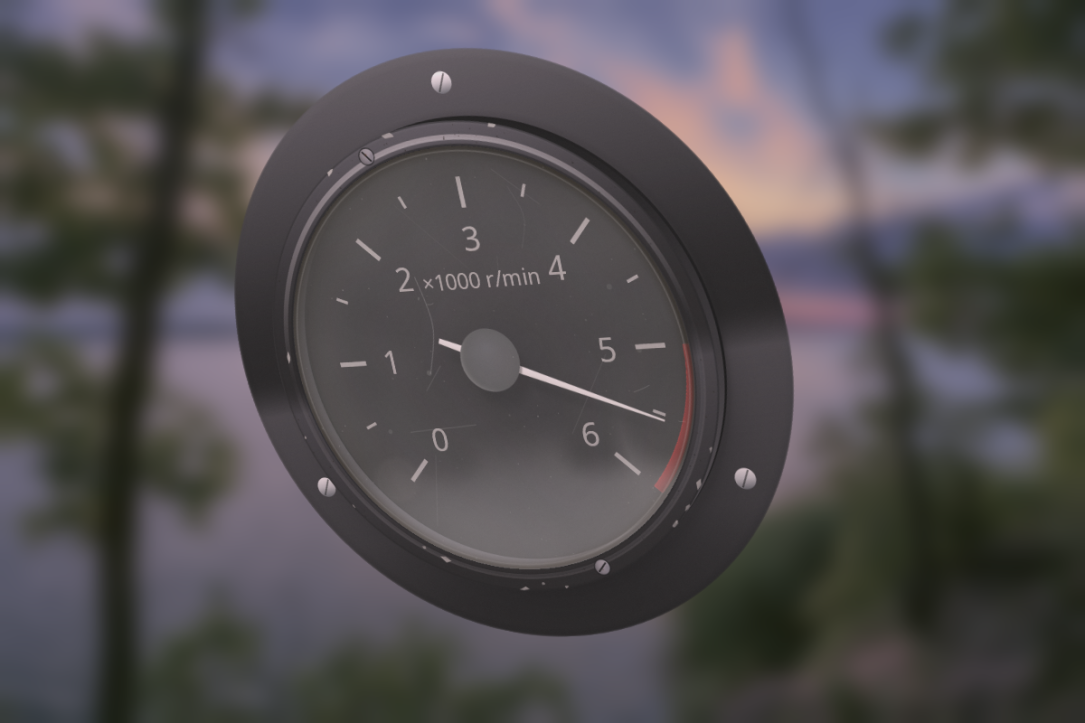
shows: 5500 rpm
